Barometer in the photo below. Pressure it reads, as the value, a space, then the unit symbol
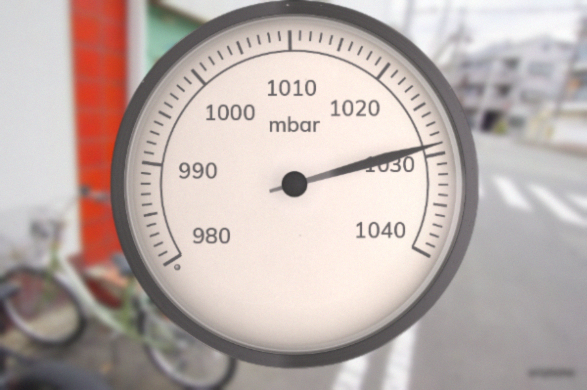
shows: 1029 mbar
